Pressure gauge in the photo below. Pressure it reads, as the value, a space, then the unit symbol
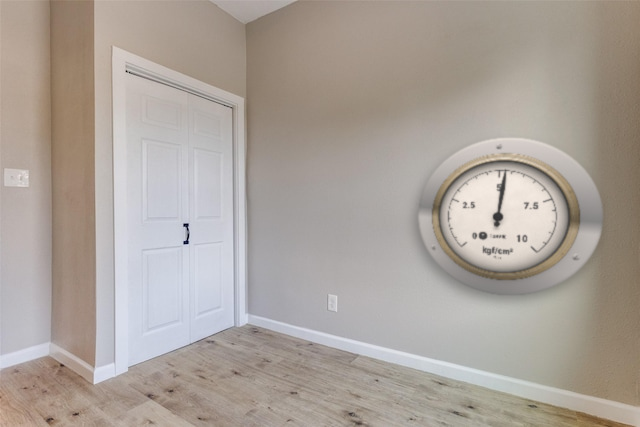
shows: 5.25 kg/cm²
